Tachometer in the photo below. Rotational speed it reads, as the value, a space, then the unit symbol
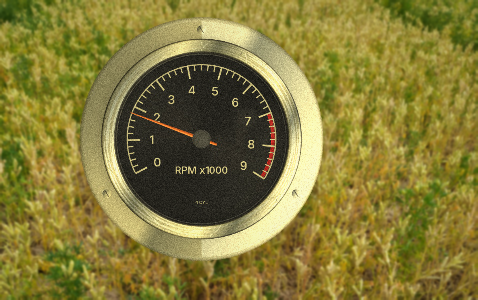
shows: 1800 rpm
